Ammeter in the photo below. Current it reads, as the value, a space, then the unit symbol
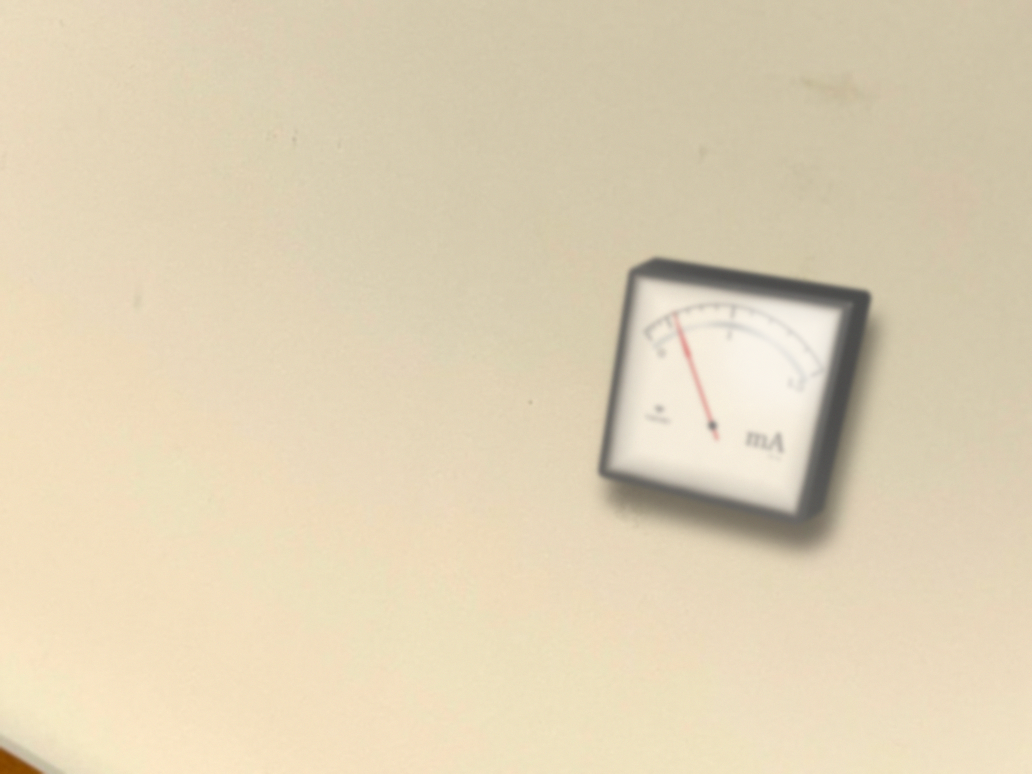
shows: 0.6 mA
